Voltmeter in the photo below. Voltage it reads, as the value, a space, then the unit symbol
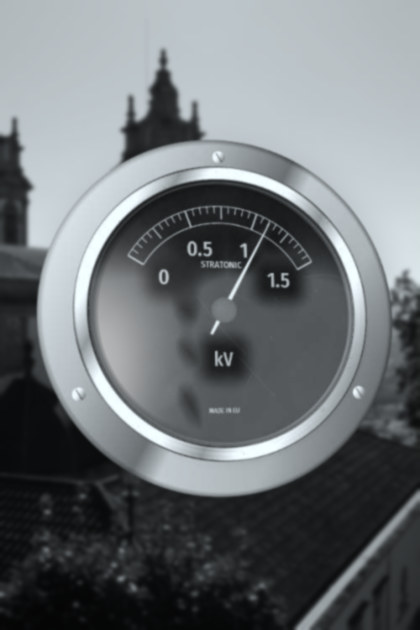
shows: 1.1 kV
